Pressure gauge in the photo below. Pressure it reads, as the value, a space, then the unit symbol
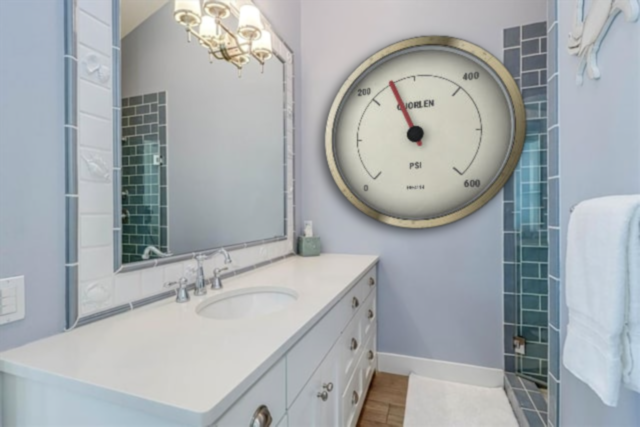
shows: 250 psi
